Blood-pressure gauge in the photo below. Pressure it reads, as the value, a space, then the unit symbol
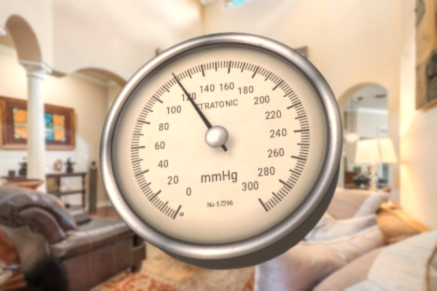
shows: 120 mmHg
